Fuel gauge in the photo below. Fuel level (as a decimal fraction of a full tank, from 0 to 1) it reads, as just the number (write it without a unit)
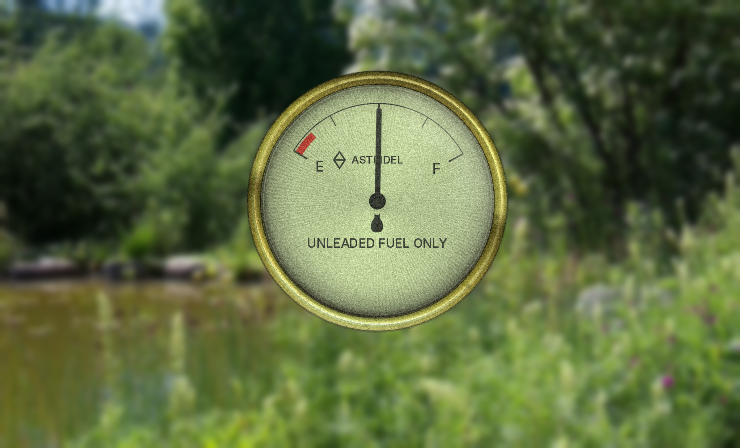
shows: 0.5
